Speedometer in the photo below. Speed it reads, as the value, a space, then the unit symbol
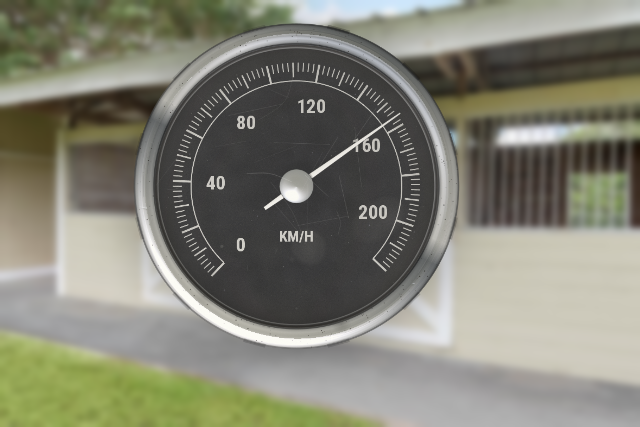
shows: 156 km/h
